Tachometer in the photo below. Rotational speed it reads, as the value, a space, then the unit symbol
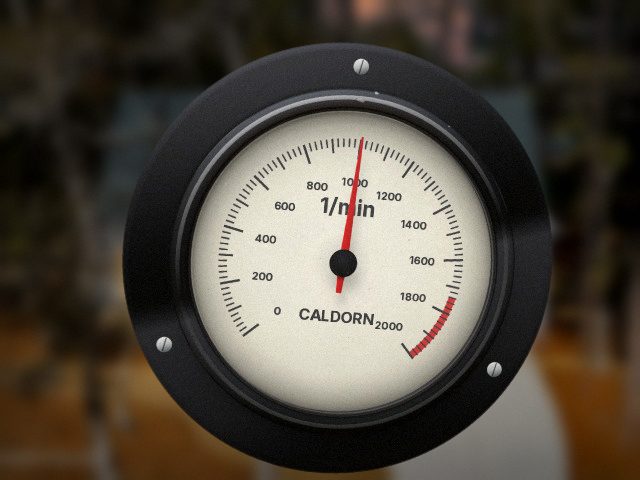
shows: 1000 rpm
